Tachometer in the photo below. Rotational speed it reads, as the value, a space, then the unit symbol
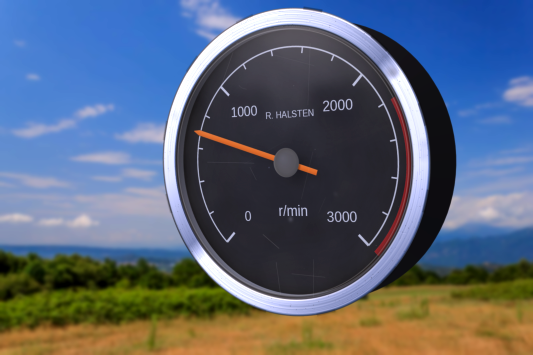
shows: 700 rpm
